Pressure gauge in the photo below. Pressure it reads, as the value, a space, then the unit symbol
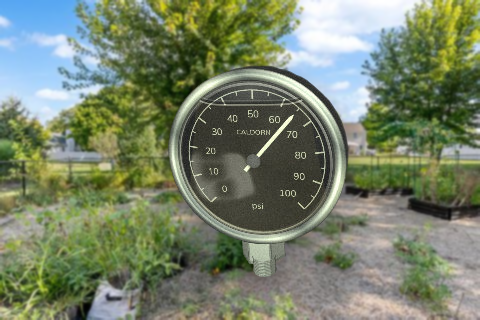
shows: 65 psi
